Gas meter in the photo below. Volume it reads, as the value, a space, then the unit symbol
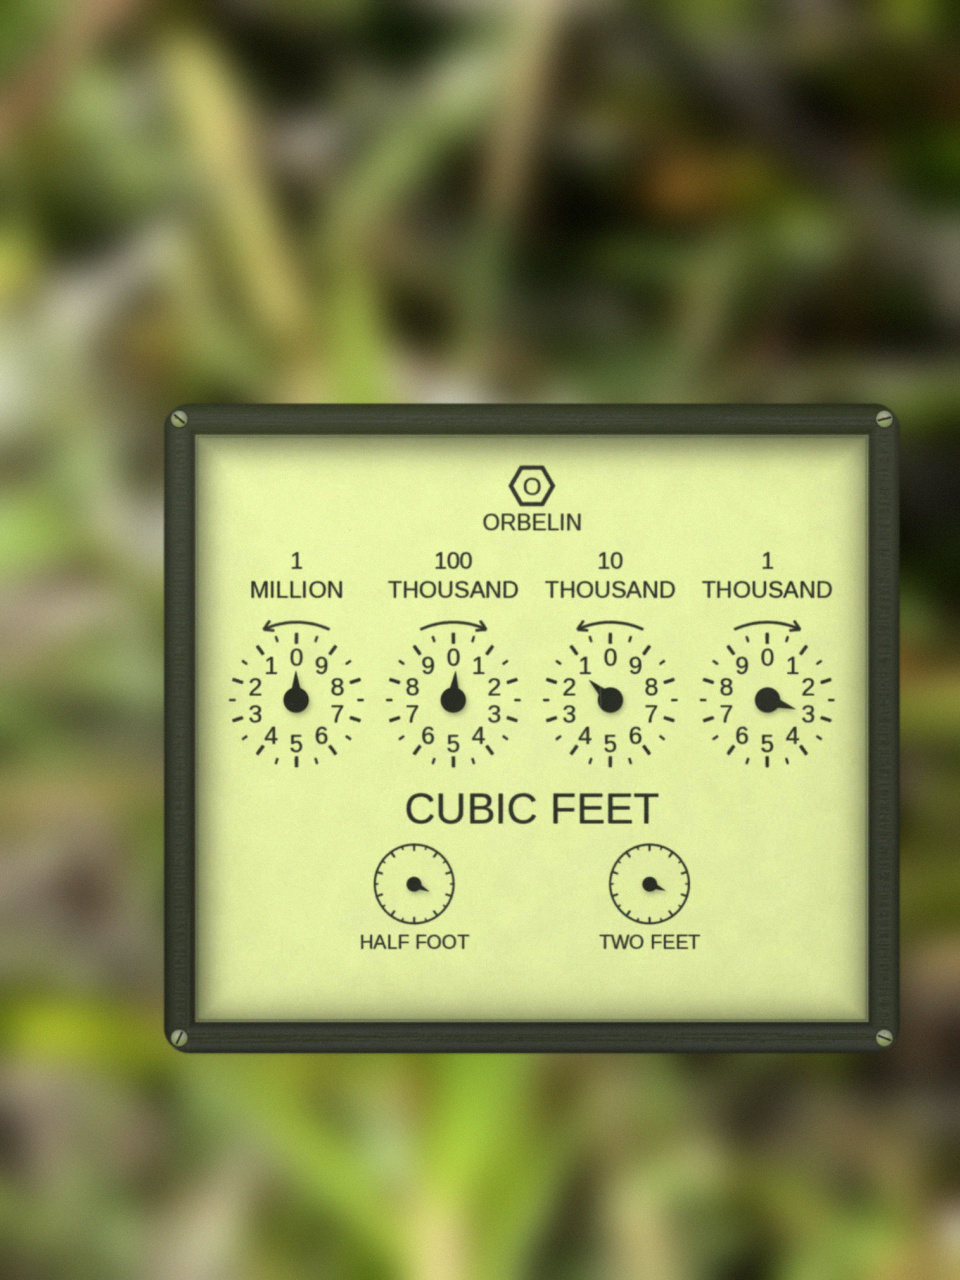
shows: 1300 ft³
